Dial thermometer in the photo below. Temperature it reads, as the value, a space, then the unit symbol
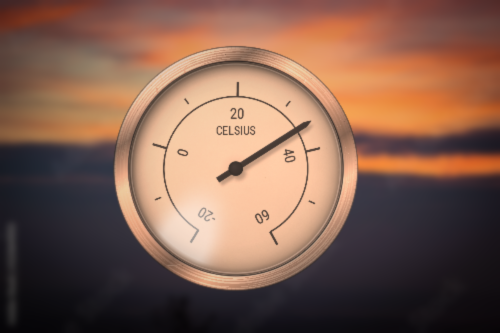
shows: 35 °C
